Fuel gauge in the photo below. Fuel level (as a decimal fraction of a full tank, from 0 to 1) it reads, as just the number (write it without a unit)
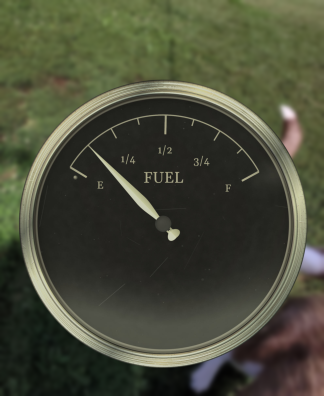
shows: 0.125
